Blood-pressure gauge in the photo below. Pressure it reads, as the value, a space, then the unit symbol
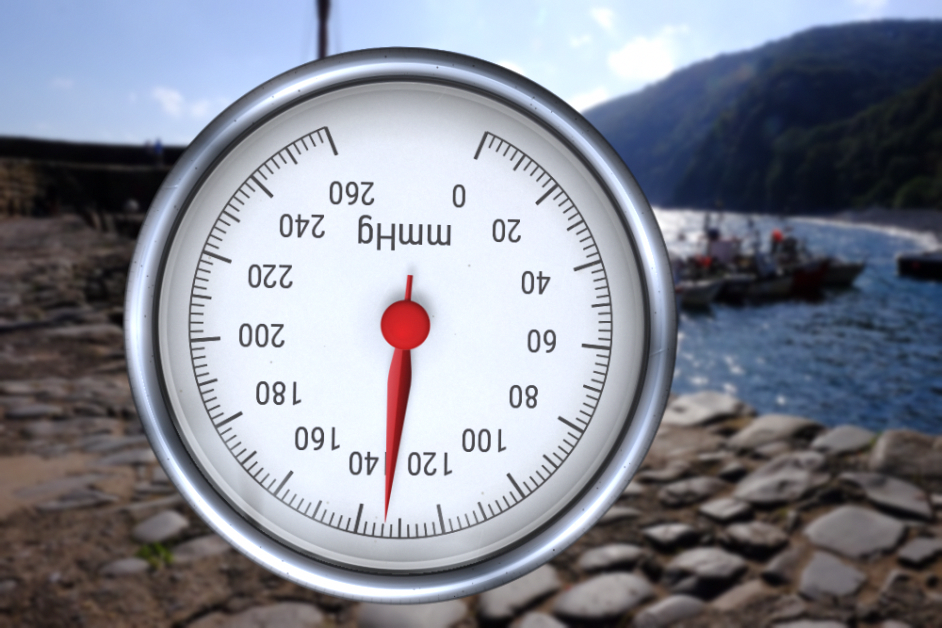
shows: 134 mmHg
